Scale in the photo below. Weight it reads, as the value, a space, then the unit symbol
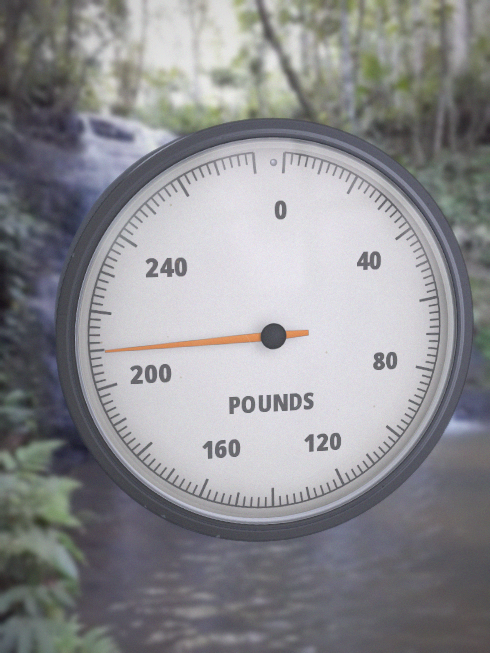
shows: 210 lb
